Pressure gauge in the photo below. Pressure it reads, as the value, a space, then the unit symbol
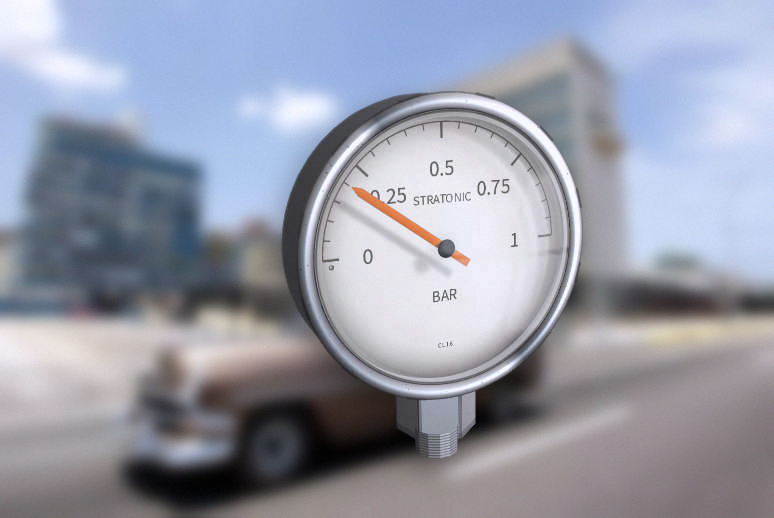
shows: 0.2 bar
